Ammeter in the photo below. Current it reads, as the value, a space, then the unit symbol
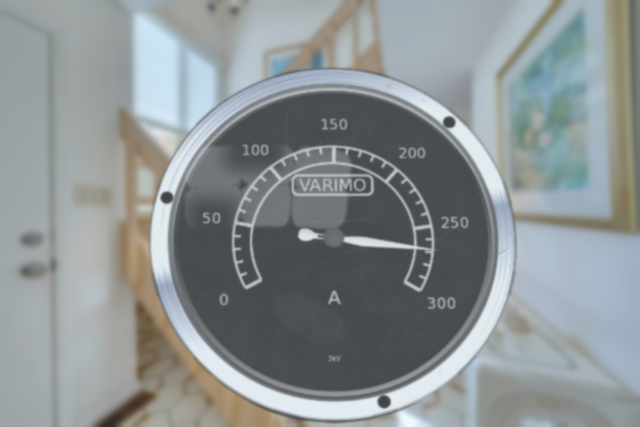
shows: 270 A
